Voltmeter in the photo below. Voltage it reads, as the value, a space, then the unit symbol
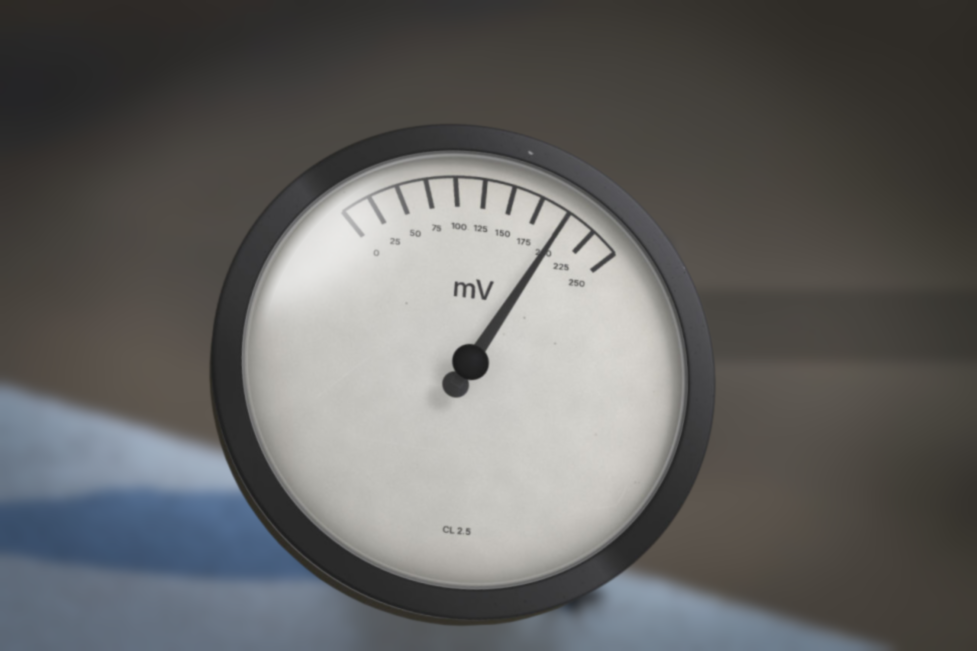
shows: 200 mV
